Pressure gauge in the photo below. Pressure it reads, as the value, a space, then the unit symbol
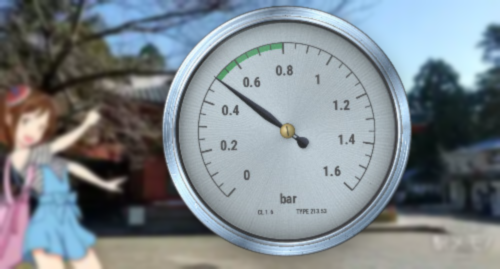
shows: 0.5 bar
